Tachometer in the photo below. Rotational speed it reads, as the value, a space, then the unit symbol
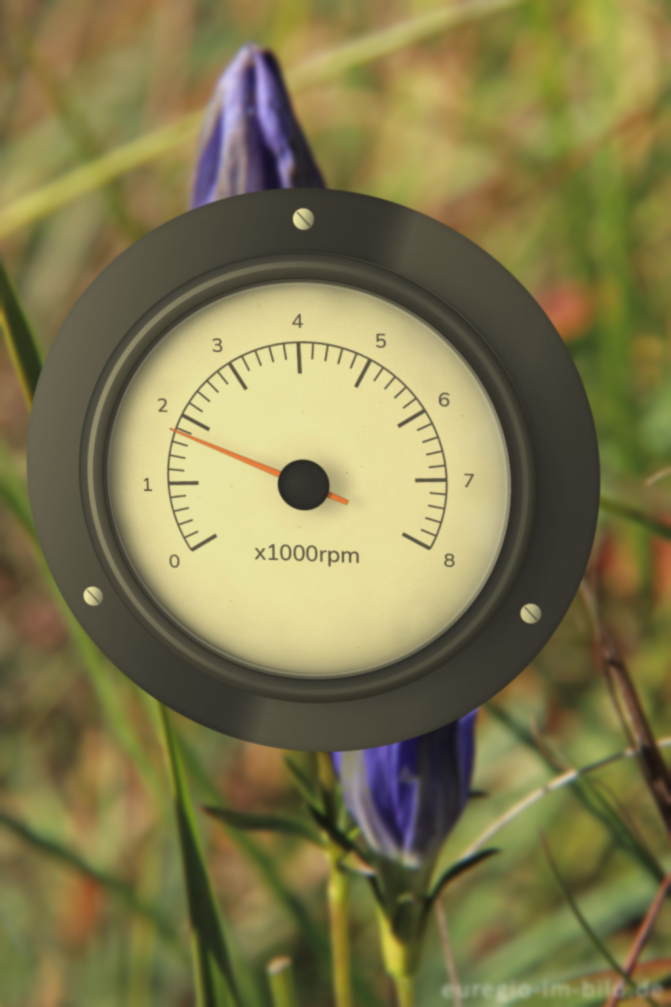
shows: 1800 rpm
